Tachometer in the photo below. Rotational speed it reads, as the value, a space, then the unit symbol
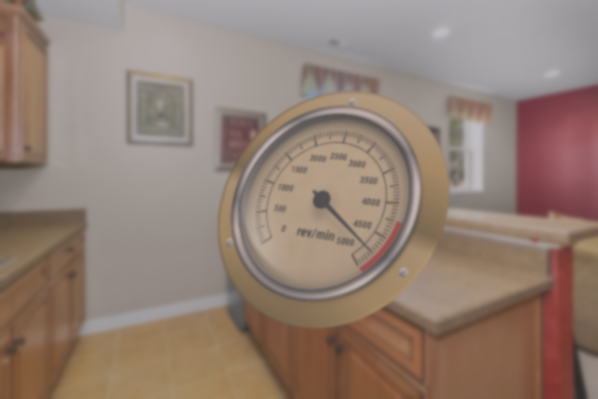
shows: 4750 rpm
